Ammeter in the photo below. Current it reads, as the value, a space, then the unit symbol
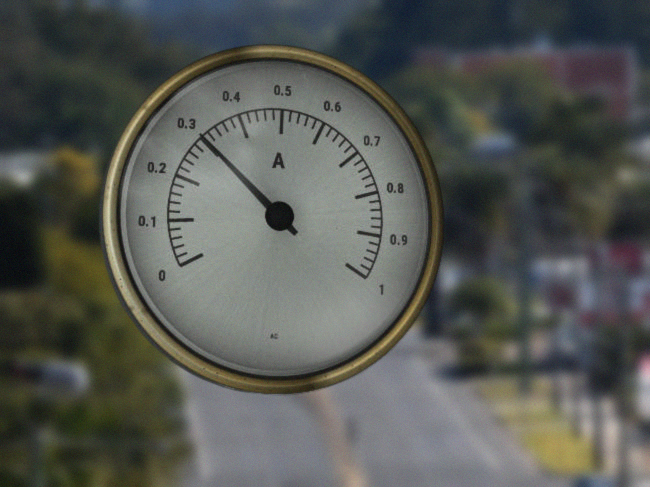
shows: 0.3 A
